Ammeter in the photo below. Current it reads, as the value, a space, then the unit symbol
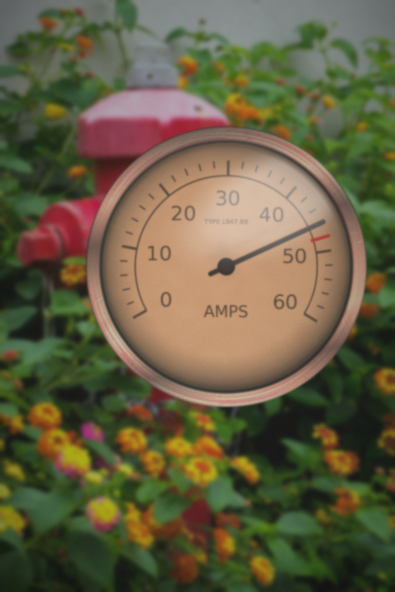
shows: 46 A
